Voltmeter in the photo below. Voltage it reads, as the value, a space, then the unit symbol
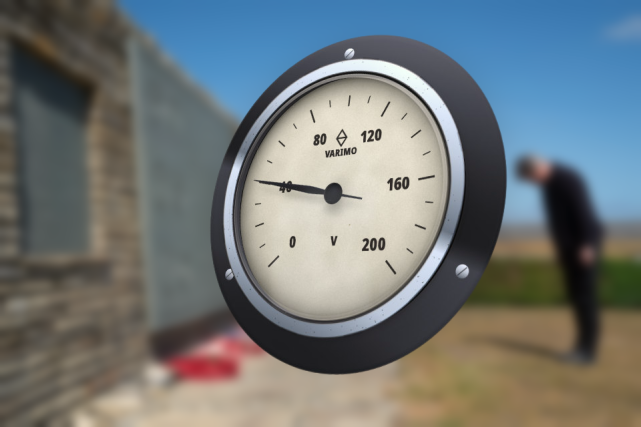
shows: 40 V
